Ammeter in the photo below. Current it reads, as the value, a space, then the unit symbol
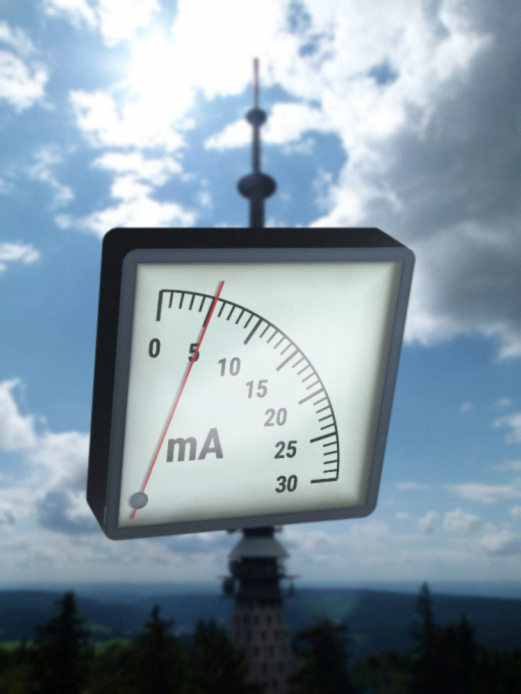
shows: 5 mA
